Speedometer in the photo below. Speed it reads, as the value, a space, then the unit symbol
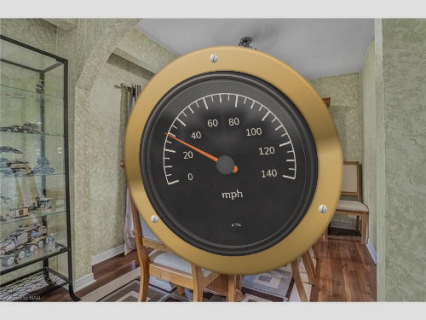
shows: 30 mph
